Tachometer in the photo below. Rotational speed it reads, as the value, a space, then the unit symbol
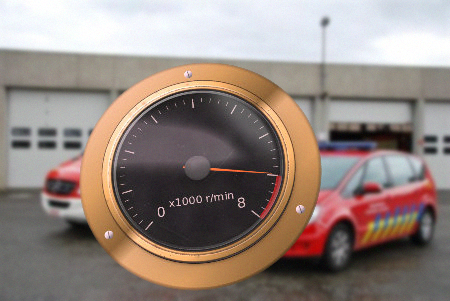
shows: 7000 rpm
